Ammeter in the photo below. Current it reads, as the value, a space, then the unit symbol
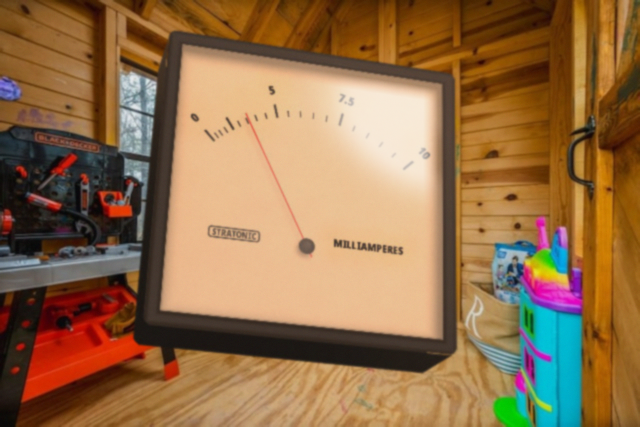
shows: 3.5 mA
